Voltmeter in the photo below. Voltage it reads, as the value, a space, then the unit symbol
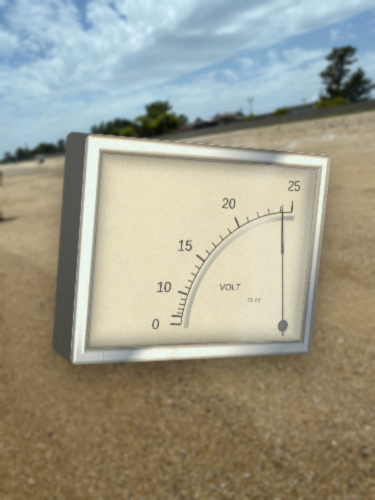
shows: 24 V
